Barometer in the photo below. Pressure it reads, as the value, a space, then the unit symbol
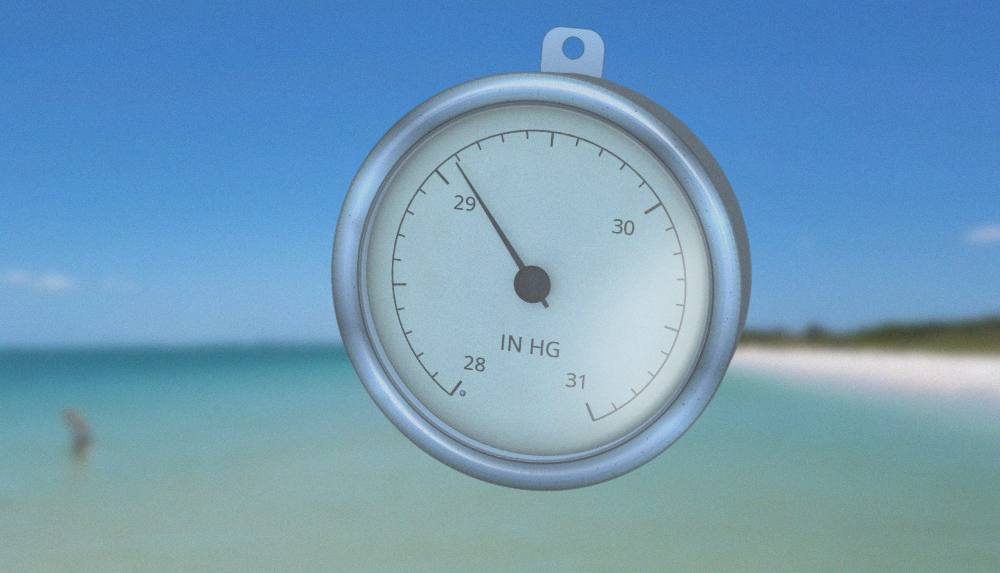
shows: 29.1 inHg
